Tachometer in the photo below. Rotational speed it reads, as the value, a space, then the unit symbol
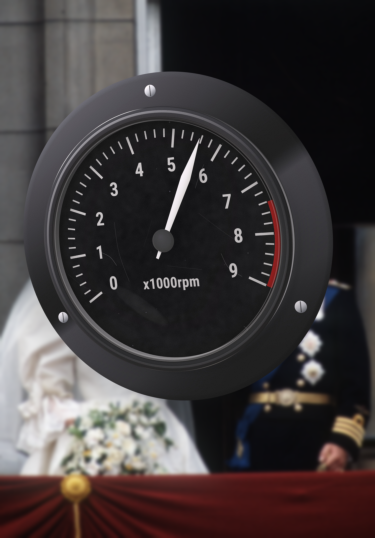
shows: 5600 rpm
